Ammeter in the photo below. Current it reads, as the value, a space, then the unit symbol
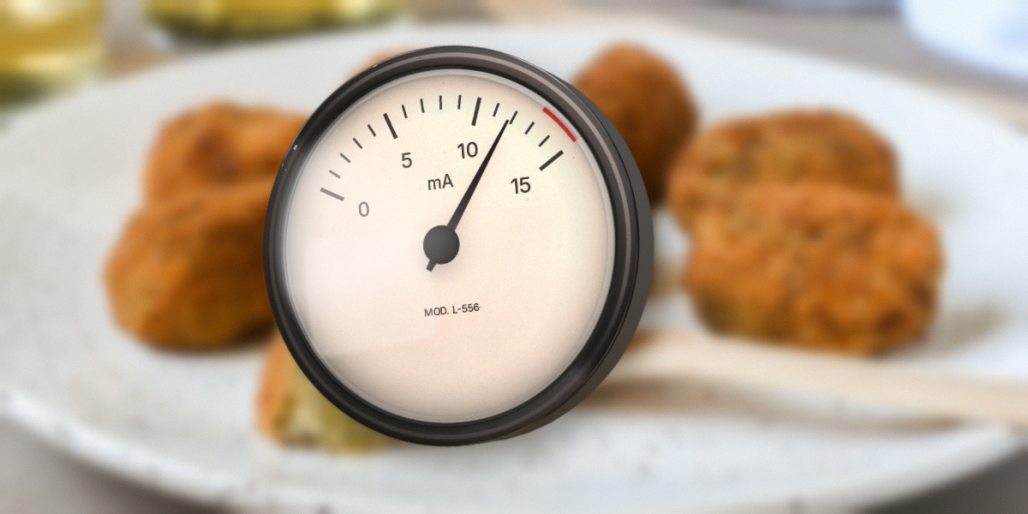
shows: 12 mA
